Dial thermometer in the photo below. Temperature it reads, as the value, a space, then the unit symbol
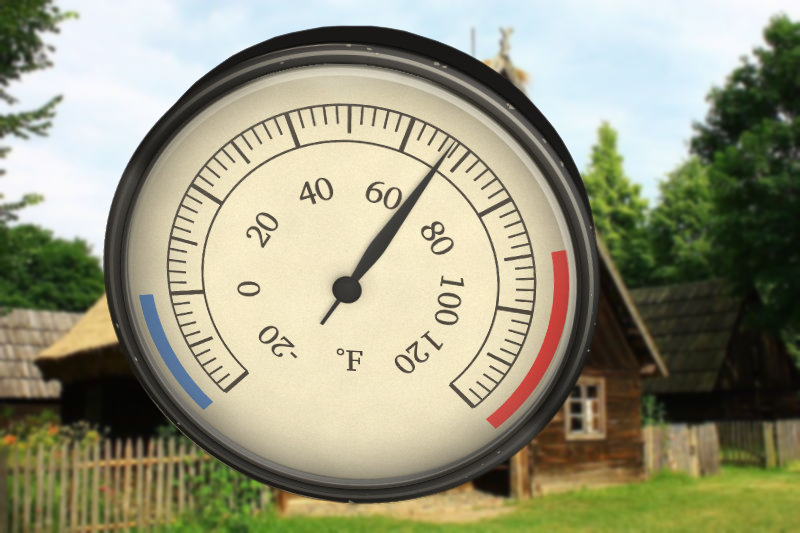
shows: 67 °F
